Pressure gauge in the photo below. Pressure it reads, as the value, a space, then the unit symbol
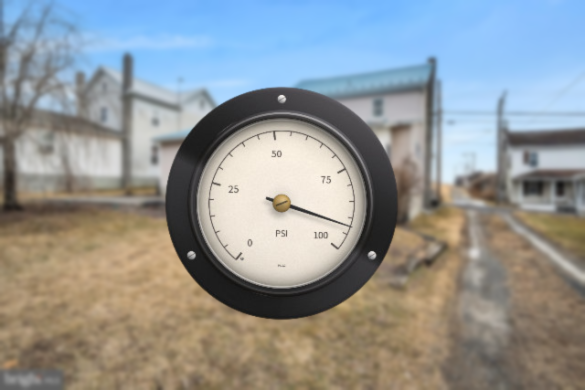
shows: 92.5 psi
